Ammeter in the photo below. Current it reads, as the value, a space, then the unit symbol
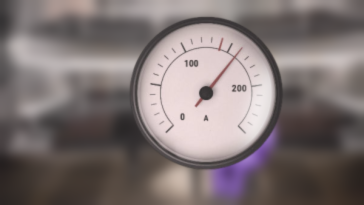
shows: 160 A
